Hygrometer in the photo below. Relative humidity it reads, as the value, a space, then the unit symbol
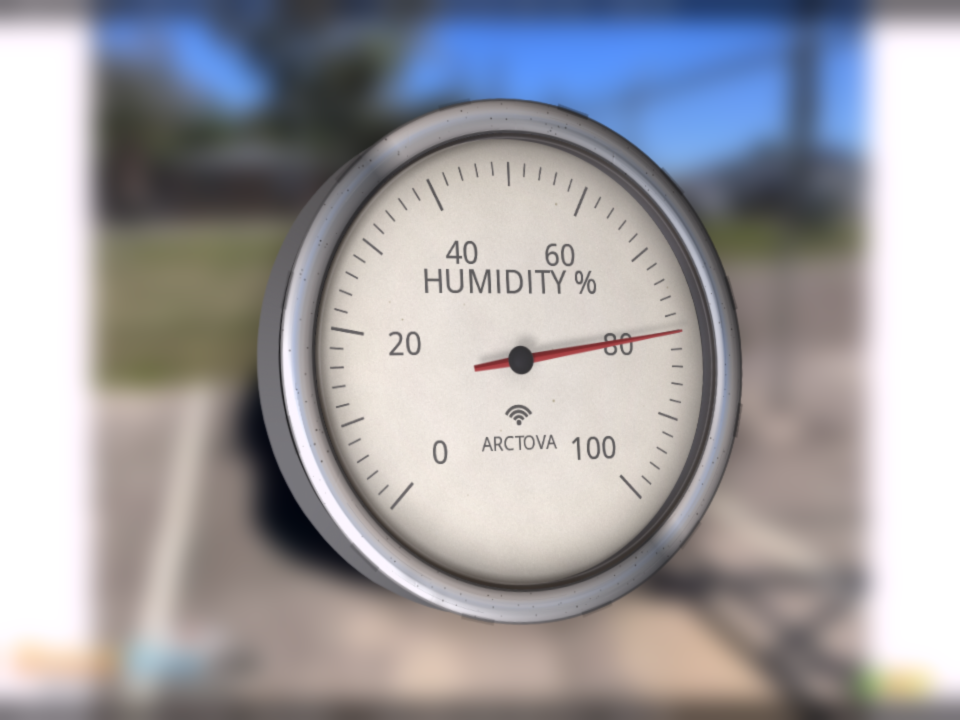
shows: 80 %
